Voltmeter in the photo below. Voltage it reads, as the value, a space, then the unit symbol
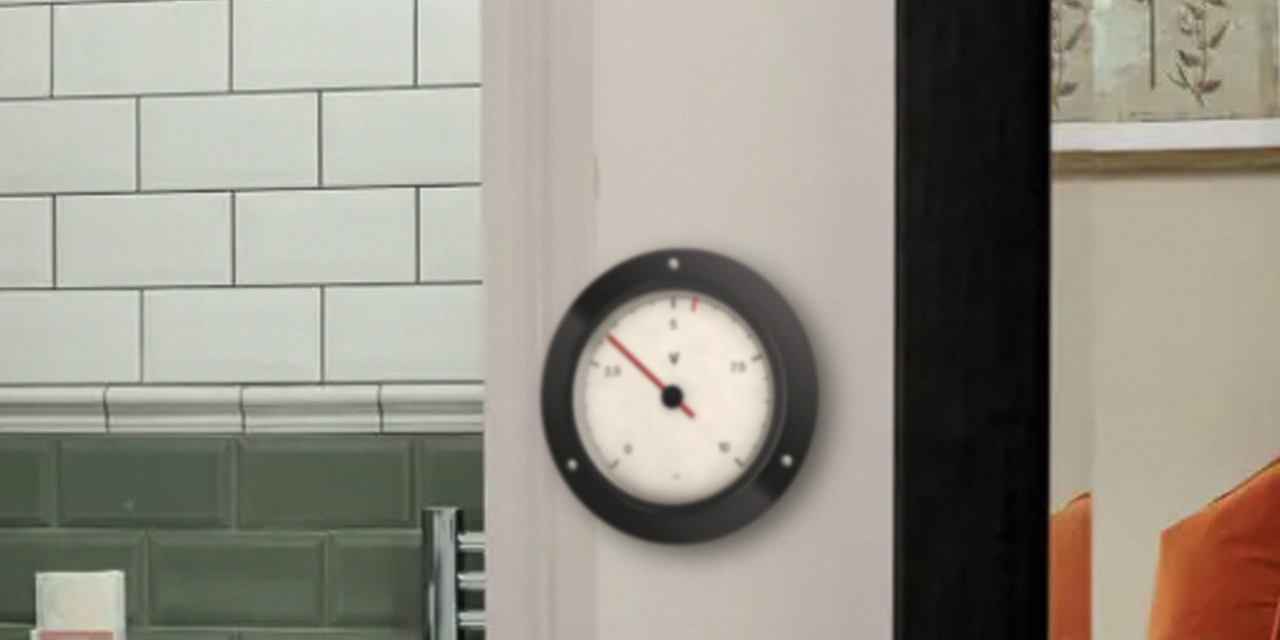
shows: 3.25 V
